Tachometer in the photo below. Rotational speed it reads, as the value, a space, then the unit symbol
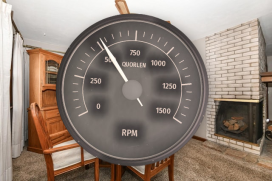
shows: 525 rpm
